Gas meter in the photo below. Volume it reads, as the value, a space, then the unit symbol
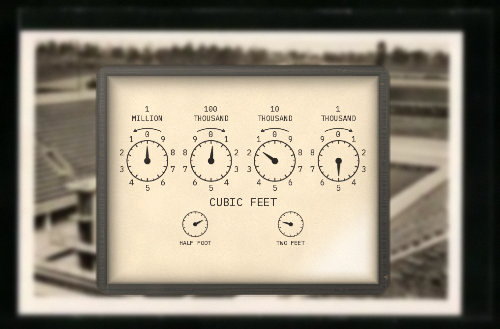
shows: 1500 ft³
